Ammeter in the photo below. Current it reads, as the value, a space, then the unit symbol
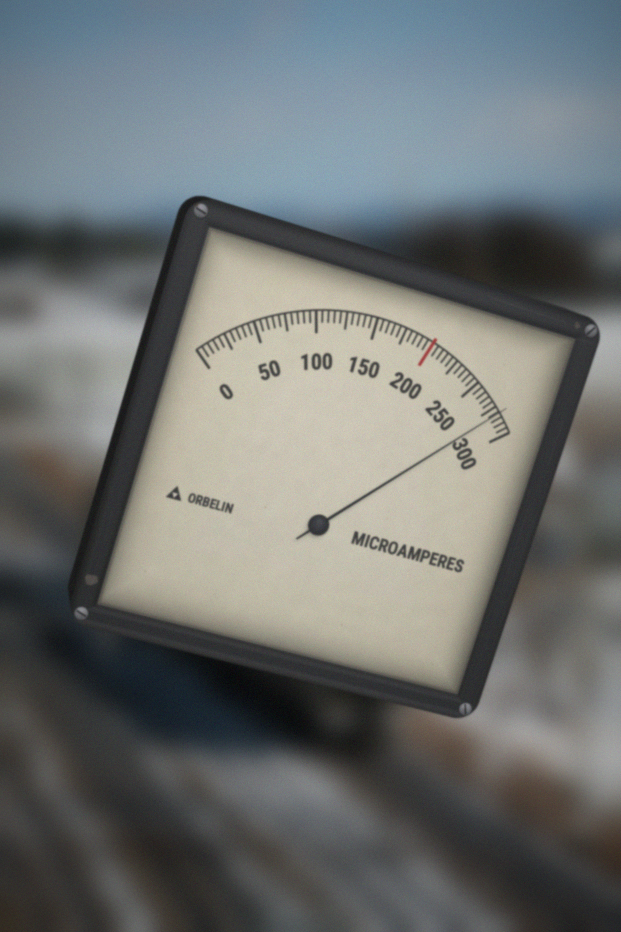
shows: 280 µA
